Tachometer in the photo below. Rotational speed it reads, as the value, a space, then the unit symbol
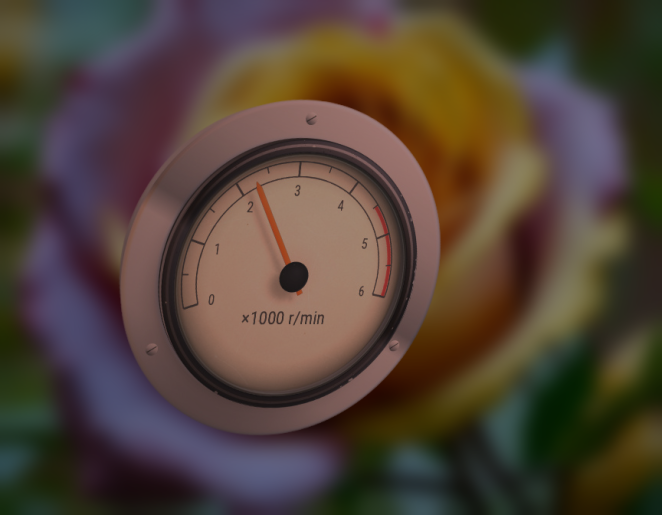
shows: 2250 rpm
